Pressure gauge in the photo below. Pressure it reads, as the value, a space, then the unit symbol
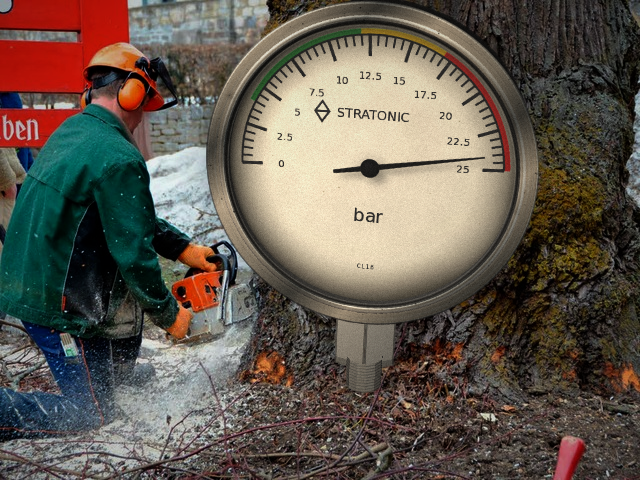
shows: 24 bar
